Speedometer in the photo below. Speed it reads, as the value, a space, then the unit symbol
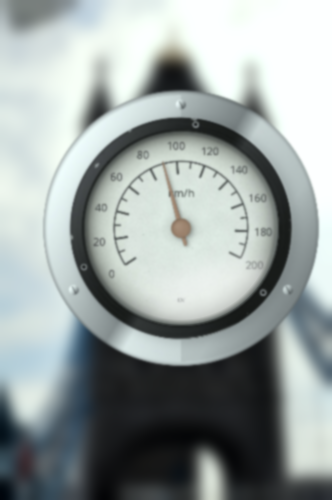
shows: 90 km/h
